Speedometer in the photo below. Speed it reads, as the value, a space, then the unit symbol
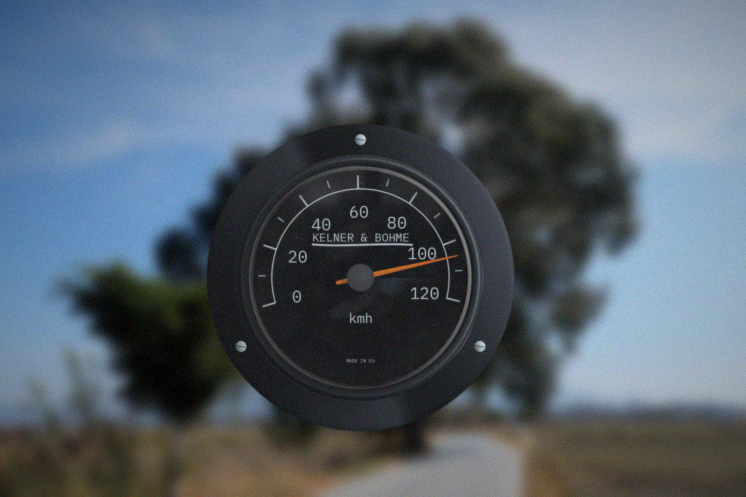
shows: 105 km/h
